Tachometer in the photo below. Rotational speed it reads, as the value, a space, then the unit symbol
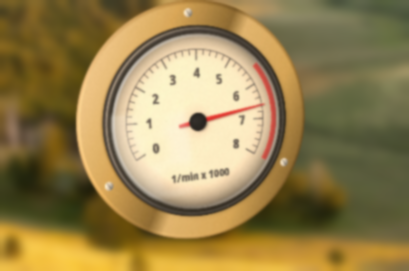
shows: 6600 rpm
